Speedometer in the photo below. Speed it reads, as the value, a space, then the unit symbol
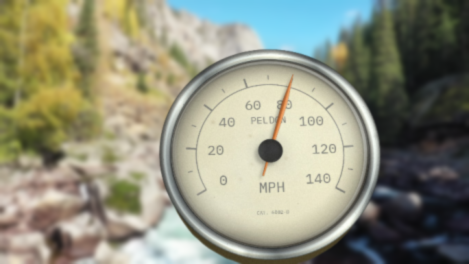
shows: 80 mph
